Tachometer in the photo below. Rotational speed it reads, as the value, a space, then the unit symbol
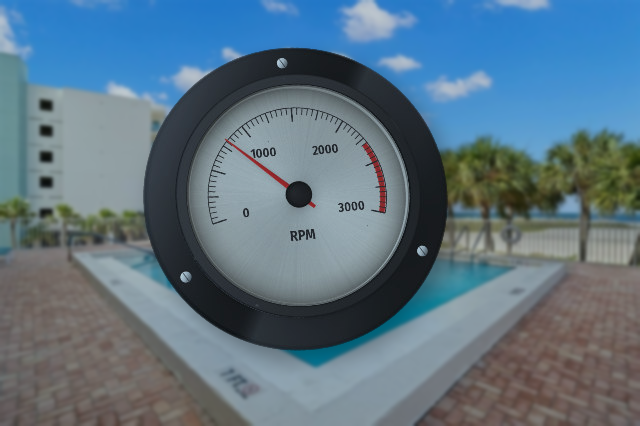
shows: 800 rpm
